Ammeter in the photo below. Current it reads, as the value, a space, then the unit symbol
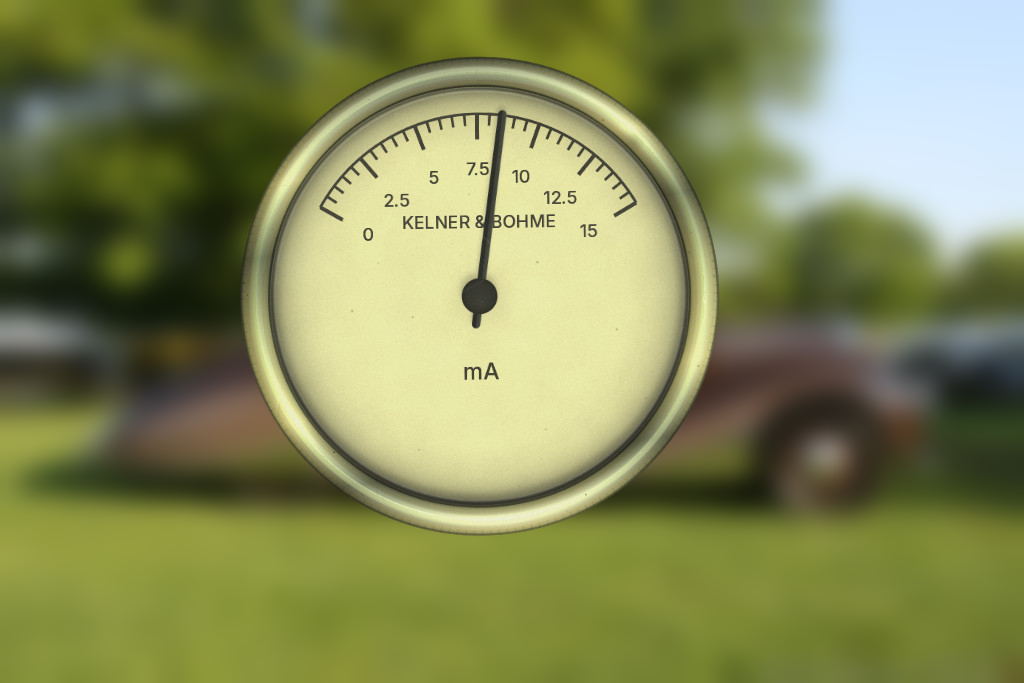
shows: 8.5 mA
